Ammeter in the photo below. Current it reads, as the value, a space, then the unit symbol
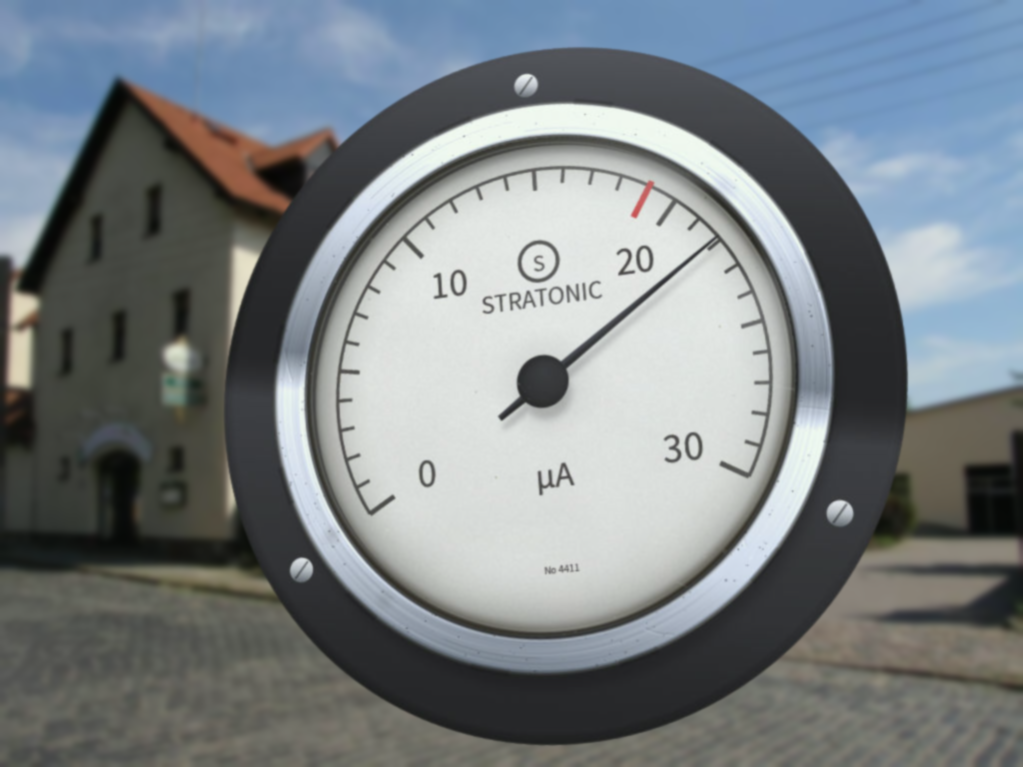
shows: 22 µA
